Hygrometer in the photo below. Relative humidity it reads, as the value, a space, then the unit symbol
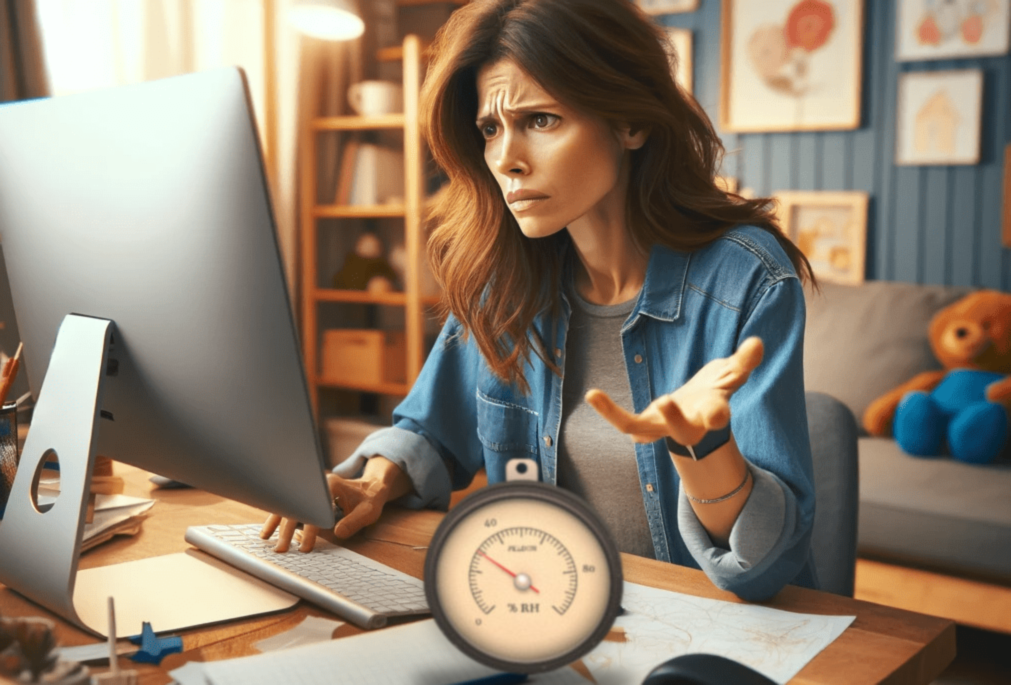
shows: 30 %
